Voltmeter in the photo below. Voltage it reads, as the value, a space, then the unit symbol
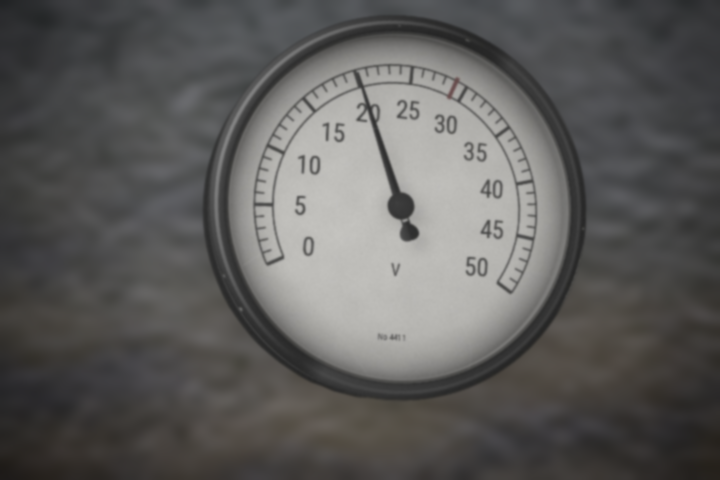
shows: 20 V
